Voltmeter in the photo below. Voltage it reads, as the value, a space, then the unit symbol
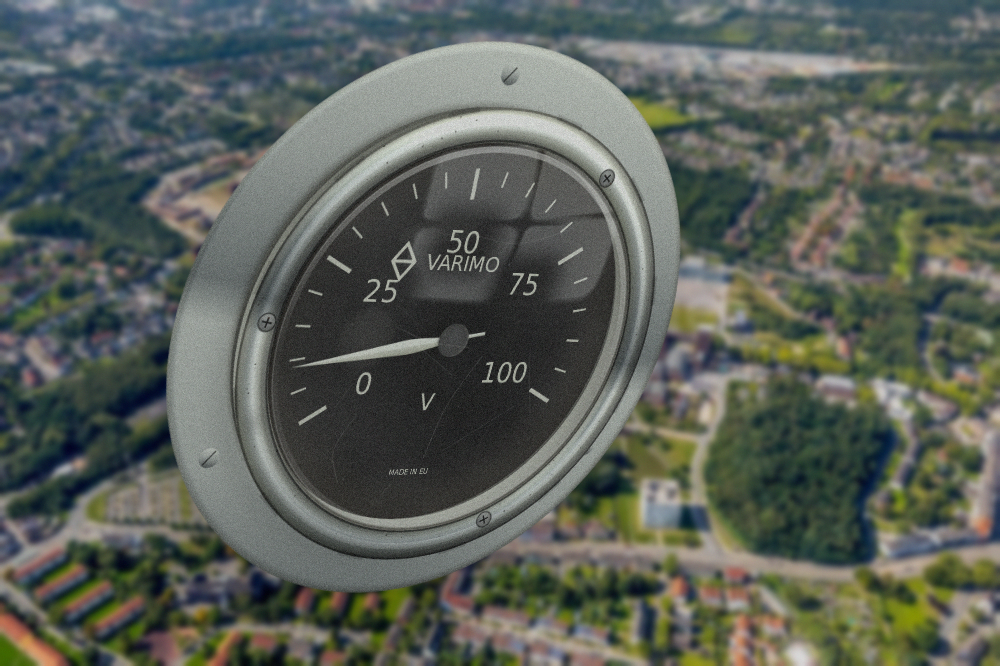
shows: 10 V
